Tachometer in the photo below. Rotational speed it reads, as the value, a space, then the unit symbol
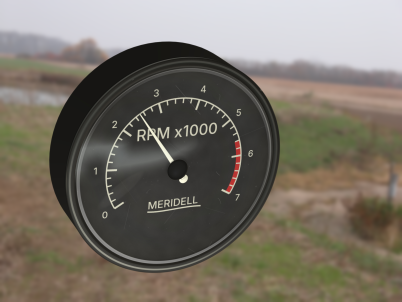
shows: 2500 rpm
